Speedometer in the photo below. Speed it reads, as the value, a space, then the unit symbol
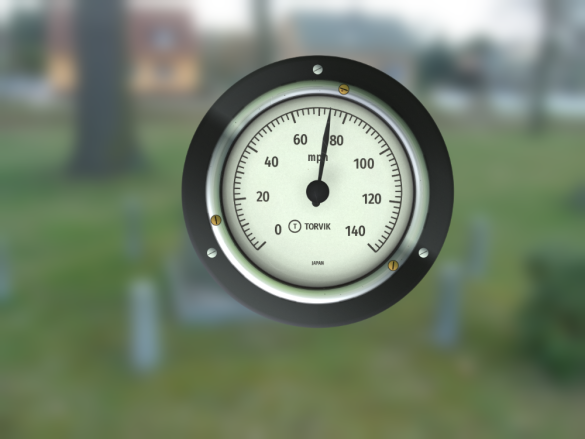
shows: 74 mph
